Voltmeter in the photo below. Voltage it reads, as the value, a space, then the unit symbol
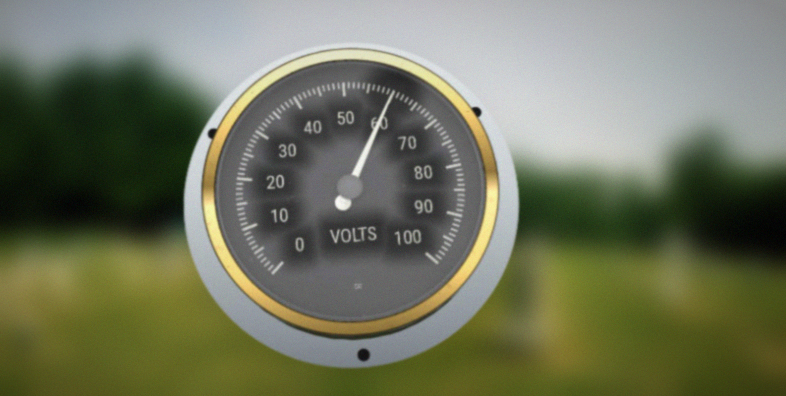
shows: 60 V
